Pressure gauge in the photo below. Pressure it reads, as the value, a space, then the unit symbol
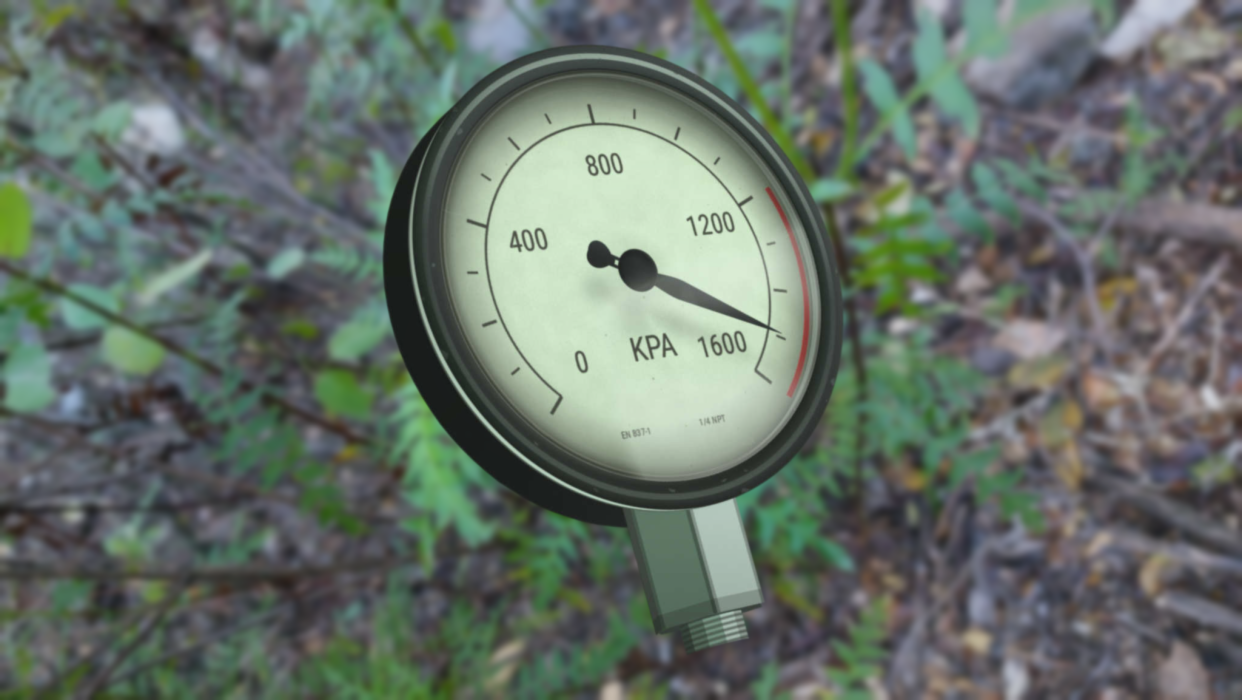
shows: 1500 kPa
